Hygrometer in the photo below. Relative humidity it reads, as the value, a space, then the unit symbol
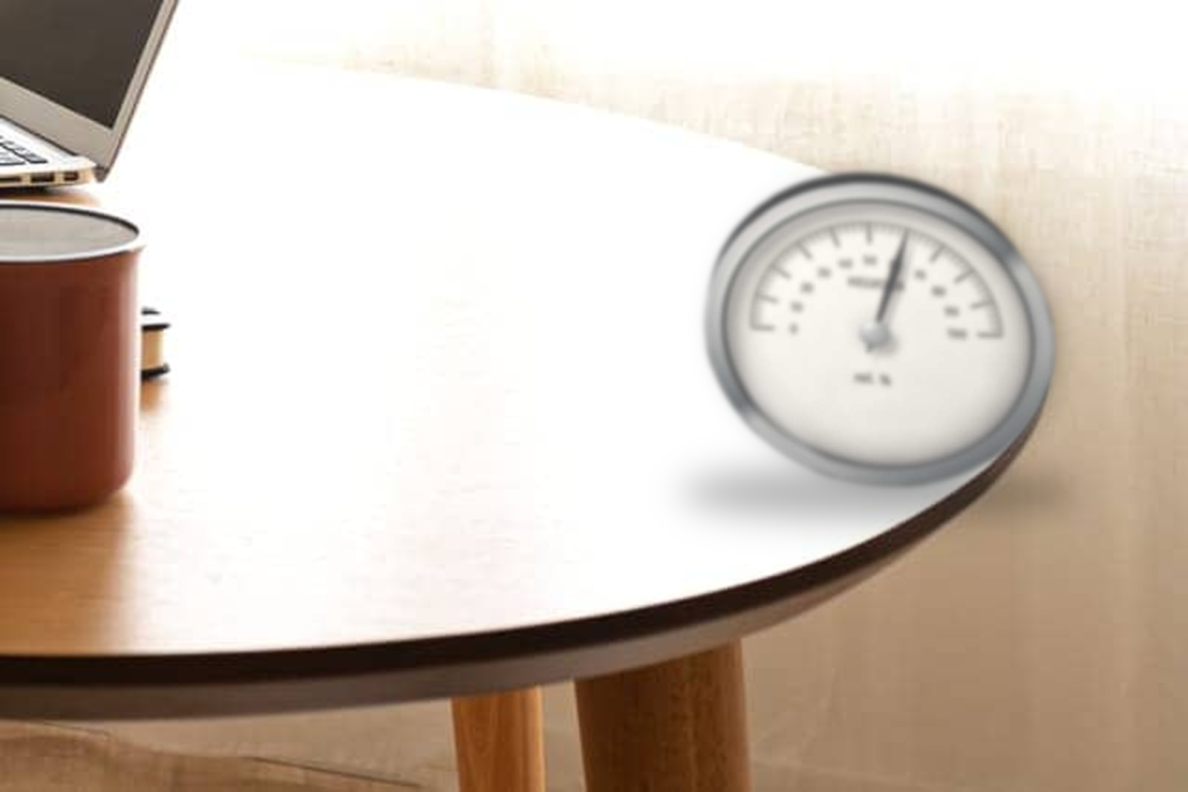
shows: 60 %
